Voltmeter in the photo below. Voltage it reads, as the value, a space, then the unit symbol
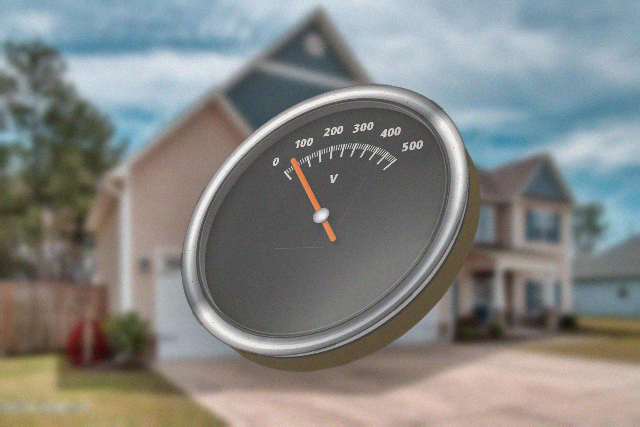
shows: 50 V
